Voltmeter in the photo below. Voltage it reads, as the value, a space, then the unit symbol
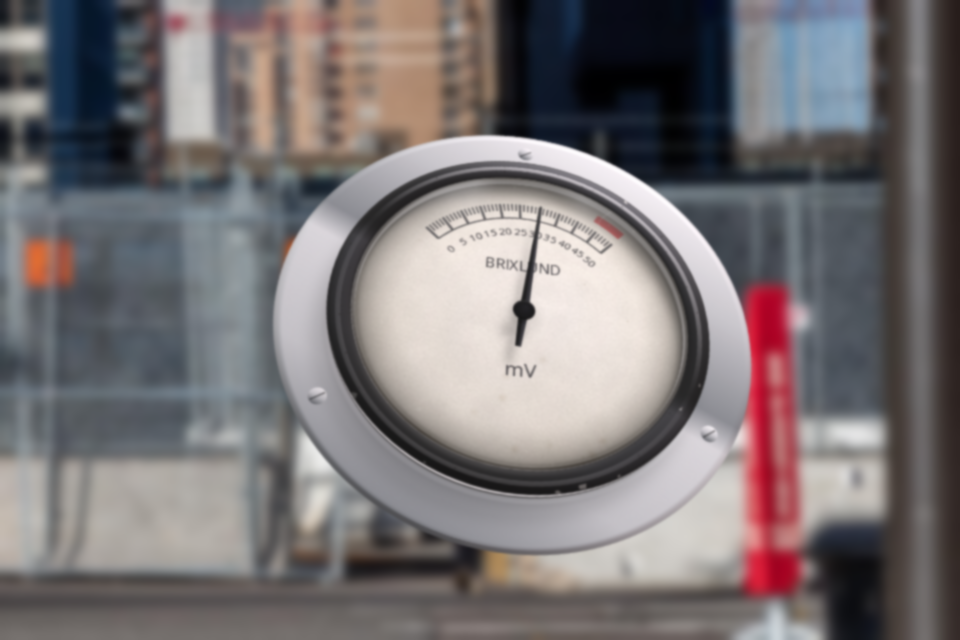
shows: 30 mV
